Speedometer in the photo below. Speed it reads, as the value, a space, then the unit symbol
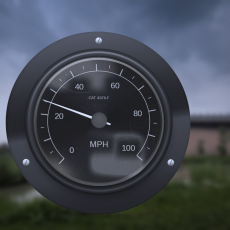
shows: 25 mph
